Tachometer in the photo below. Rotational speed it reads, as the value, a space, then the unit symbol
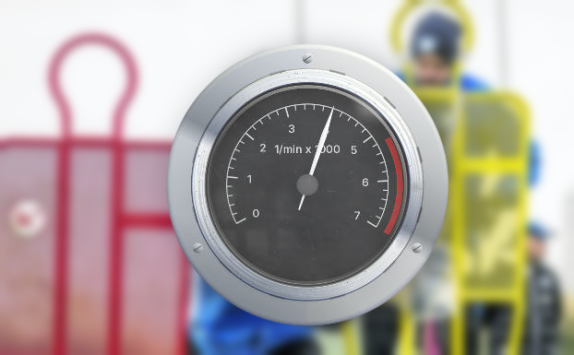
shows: 4000 rpm
